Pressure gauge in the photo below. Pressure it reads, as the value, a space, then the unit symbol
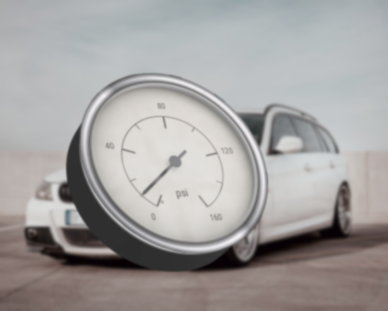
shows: 10 psi
